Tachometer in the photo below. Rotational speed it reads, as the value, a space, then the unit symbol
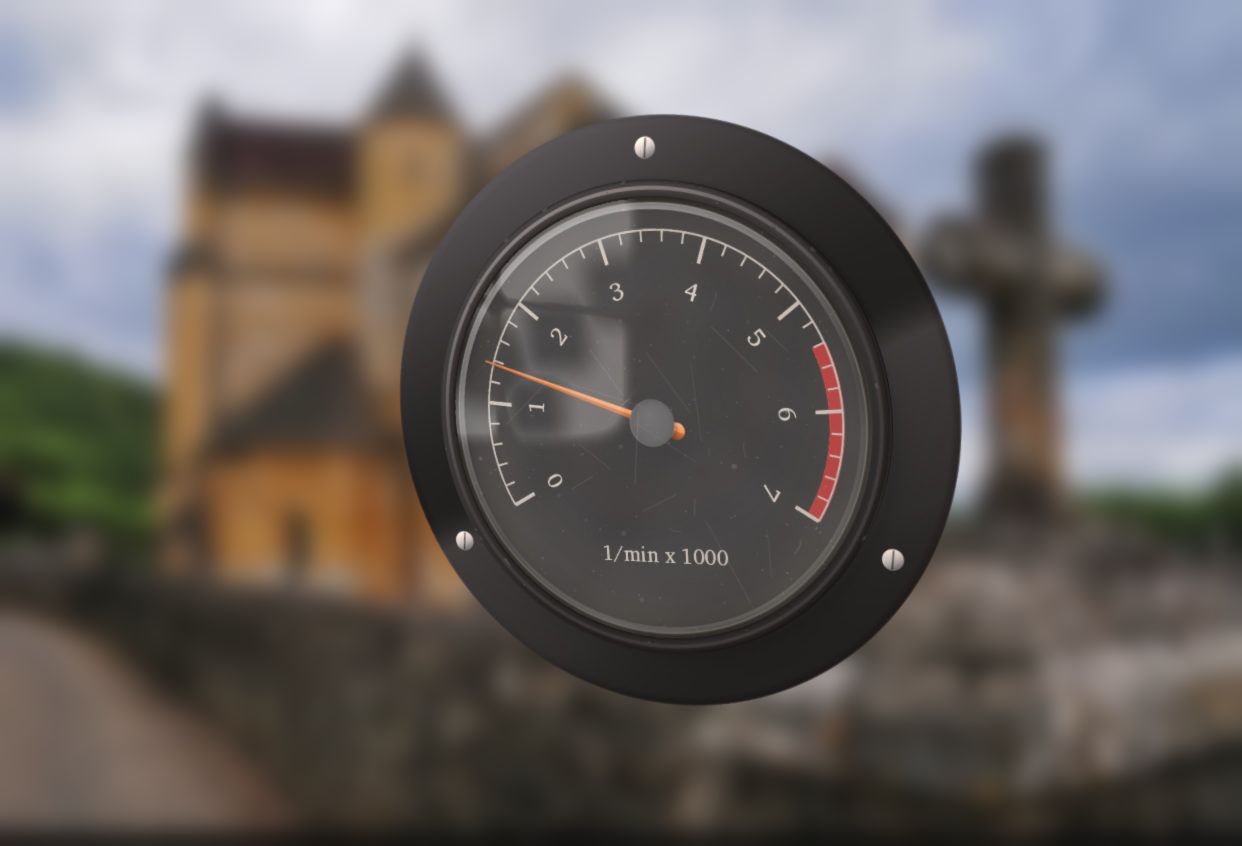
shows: 1400 rpm
